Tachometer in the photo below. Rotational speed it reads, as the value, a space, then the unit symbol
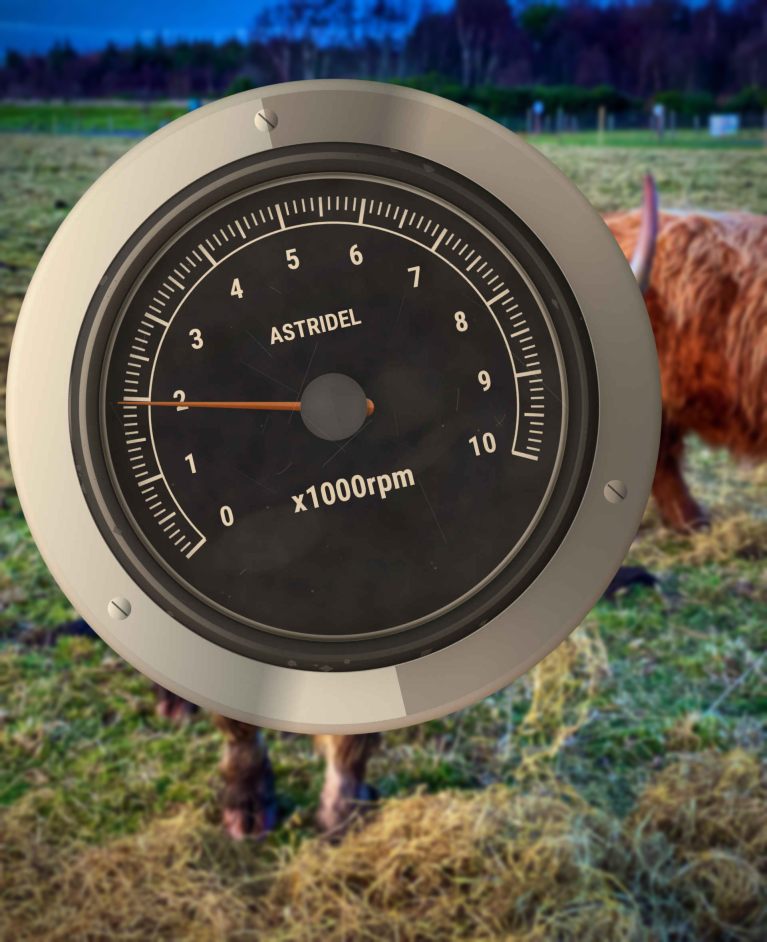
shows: 1950 rpm
